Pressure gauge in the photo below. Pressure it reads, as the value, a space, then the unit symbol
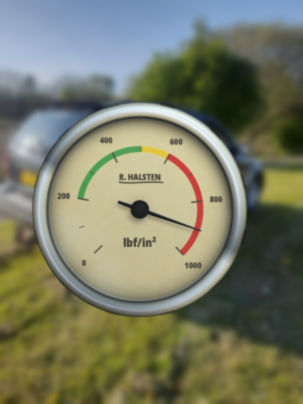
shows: 900 psi
